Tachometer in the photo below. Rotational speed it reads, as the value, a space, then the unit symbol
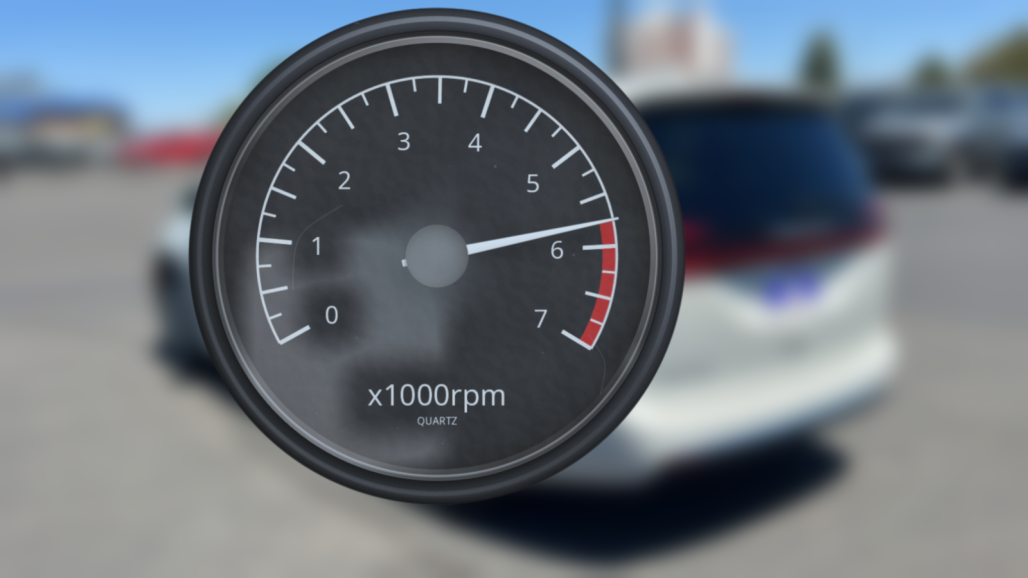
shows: 5750 rpm
